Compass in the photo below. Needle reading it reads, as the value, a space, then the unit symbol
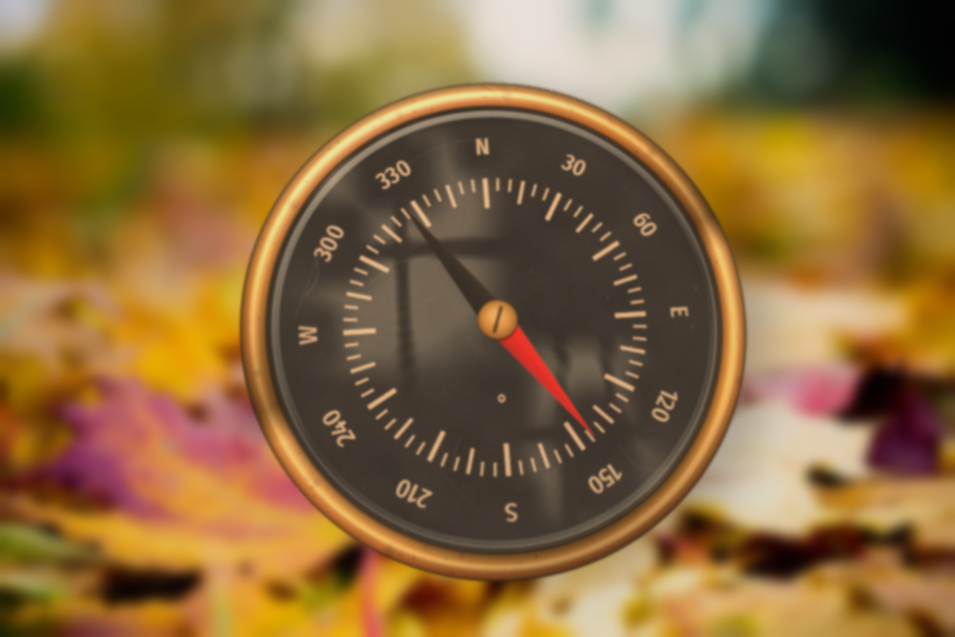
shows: 145 °
